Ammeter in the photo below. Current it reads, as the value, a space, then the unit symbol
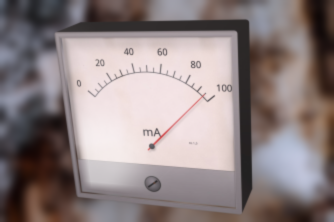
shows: 95 mA
